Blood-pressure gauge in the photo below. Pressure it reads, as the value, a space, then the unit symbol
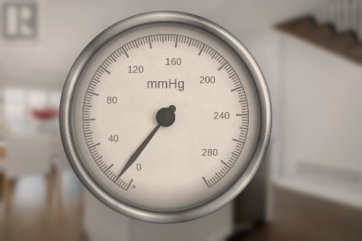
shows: 10 mmHg
